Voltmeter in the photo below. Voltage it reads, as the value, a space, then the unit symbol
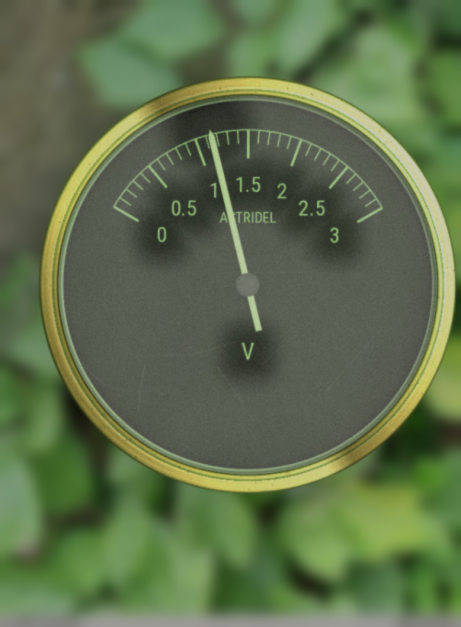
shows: 1.15 V
